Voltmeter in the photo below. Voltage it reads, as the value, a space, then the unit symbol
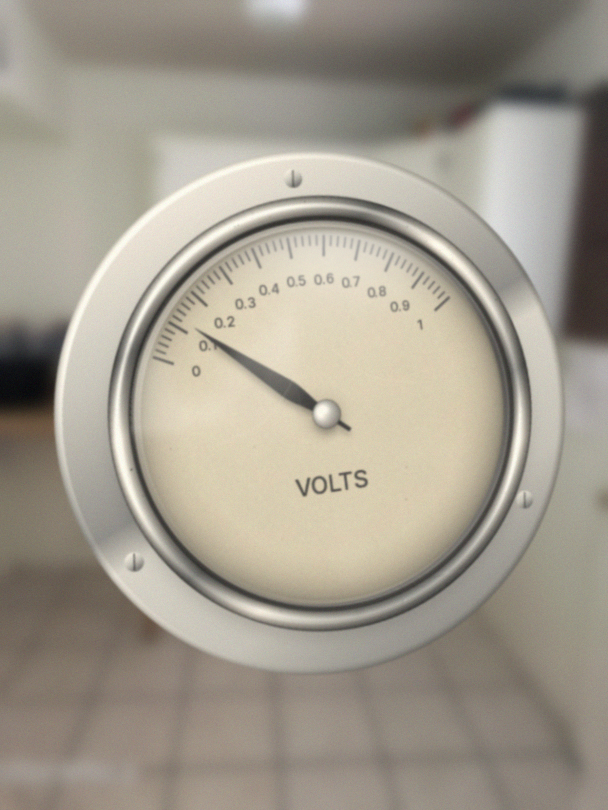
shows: 0.12 V
